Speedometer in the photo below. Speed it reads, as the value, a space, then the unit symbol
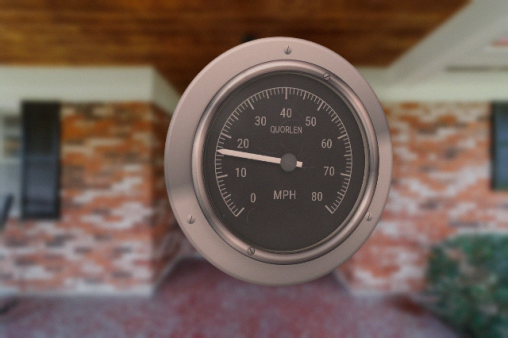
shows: 16 mph
